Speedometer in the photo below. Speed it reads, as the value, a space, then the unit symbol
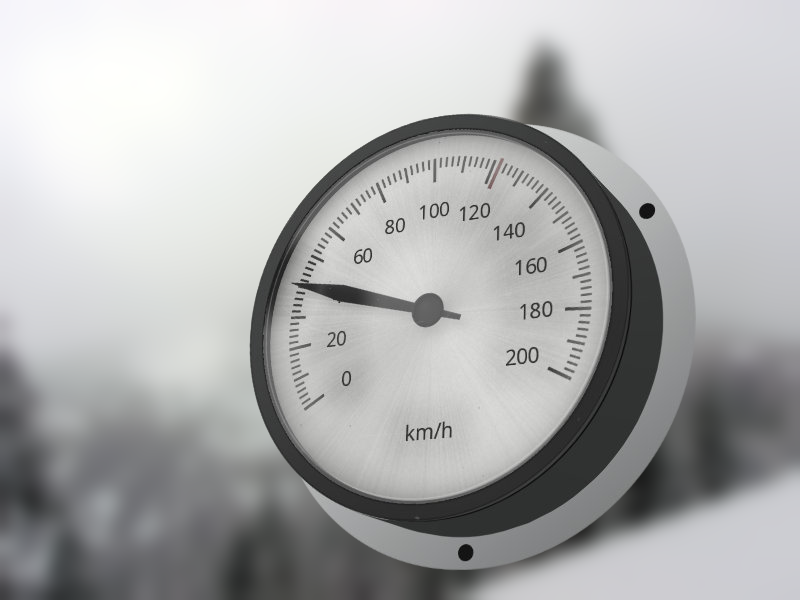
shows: 40 km/h
